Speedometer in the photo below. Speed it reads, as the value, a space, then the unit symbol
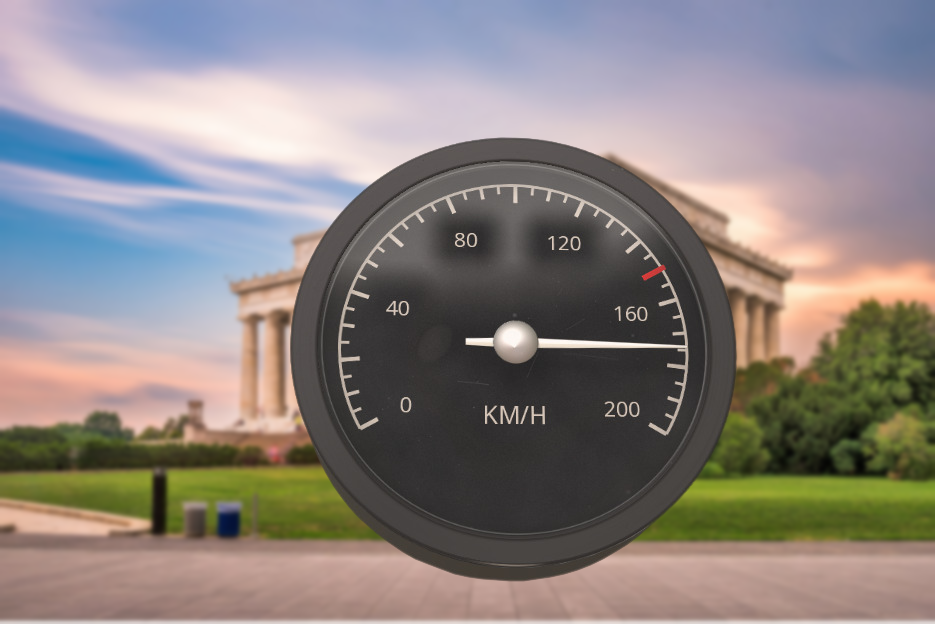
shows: 175 km/h
